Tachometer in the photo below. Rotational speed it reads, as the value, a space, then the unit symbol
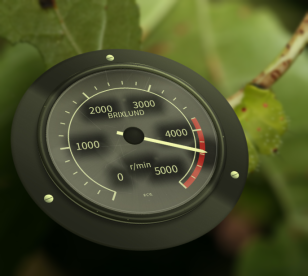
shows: 4400 rpm
